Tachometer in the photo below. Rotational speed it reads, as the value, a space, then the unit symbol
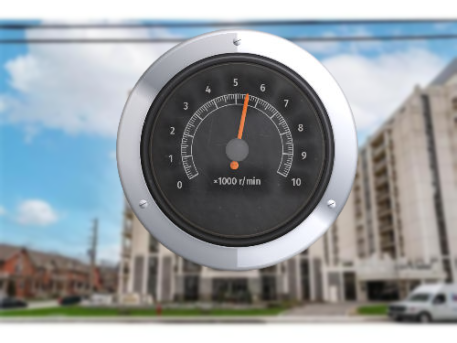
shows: 5500 rpm
